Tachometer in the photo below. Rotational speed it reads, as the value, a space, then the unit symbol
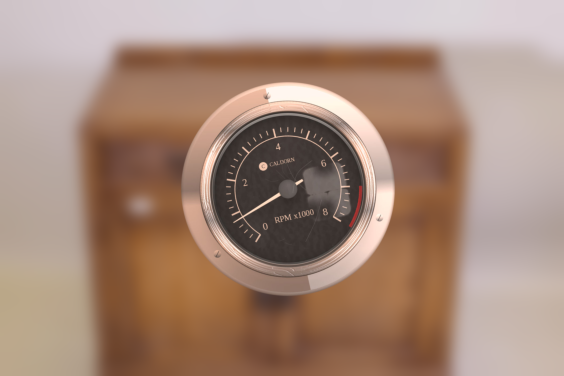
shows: 800 rpm
